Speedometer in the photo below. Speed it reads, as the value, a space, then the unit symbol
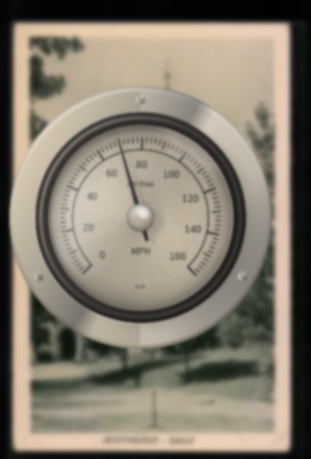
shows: 70 mph
